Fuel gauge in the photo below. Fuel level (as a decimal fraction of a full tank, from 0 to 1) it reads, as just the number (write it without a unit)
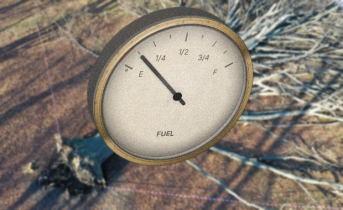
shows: 0.125
